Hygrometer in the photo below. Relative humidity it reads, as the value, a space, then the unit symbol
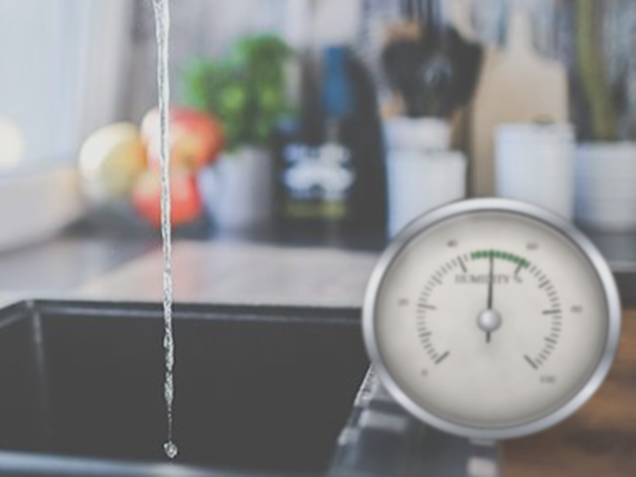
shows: 50 %
